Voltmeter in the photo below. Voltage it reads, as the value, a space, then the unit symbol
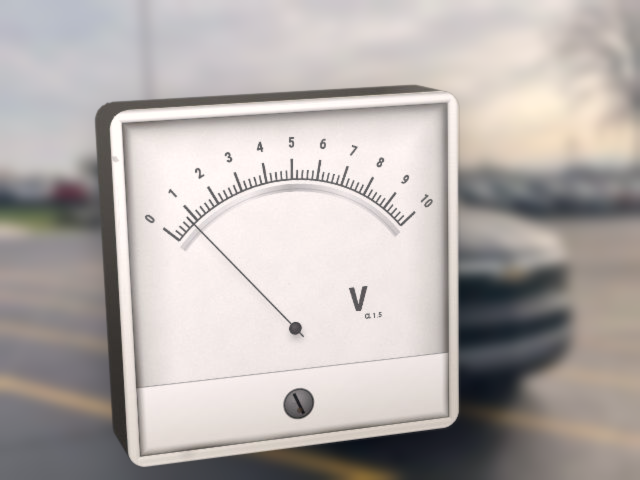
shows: 0.8 V
